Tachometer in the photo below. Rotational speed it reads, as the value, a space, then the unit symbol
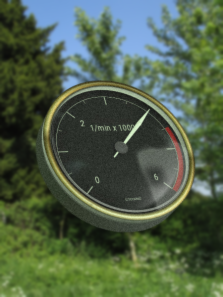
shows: 4000 rpm
